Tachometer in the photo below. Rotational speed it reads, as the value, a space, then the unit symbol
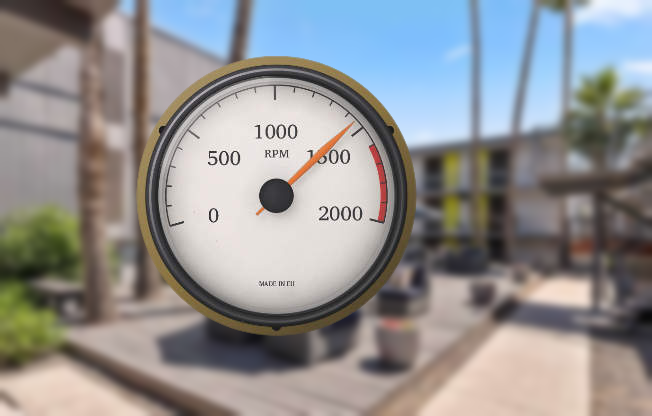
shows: 1450 rpm
